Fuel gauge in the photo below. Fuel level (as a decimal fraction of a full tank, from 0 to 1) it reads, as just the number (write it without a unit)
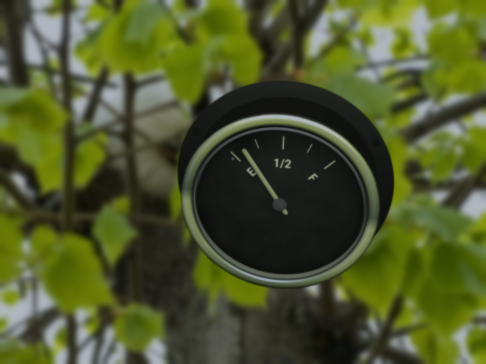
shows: 0.125
